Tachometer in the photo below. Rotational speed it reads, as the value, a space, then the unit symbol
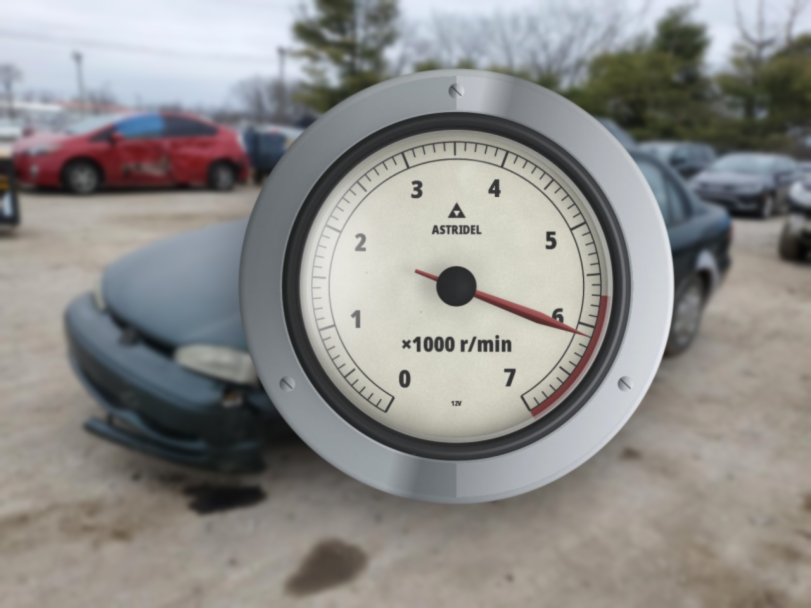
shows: 6100 rpm
